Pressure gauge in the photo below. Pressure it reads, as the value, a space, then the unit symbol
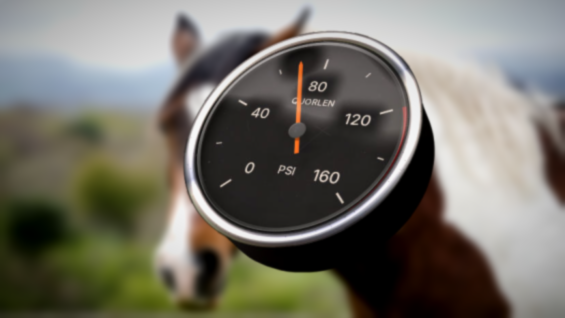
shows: 70 psi
